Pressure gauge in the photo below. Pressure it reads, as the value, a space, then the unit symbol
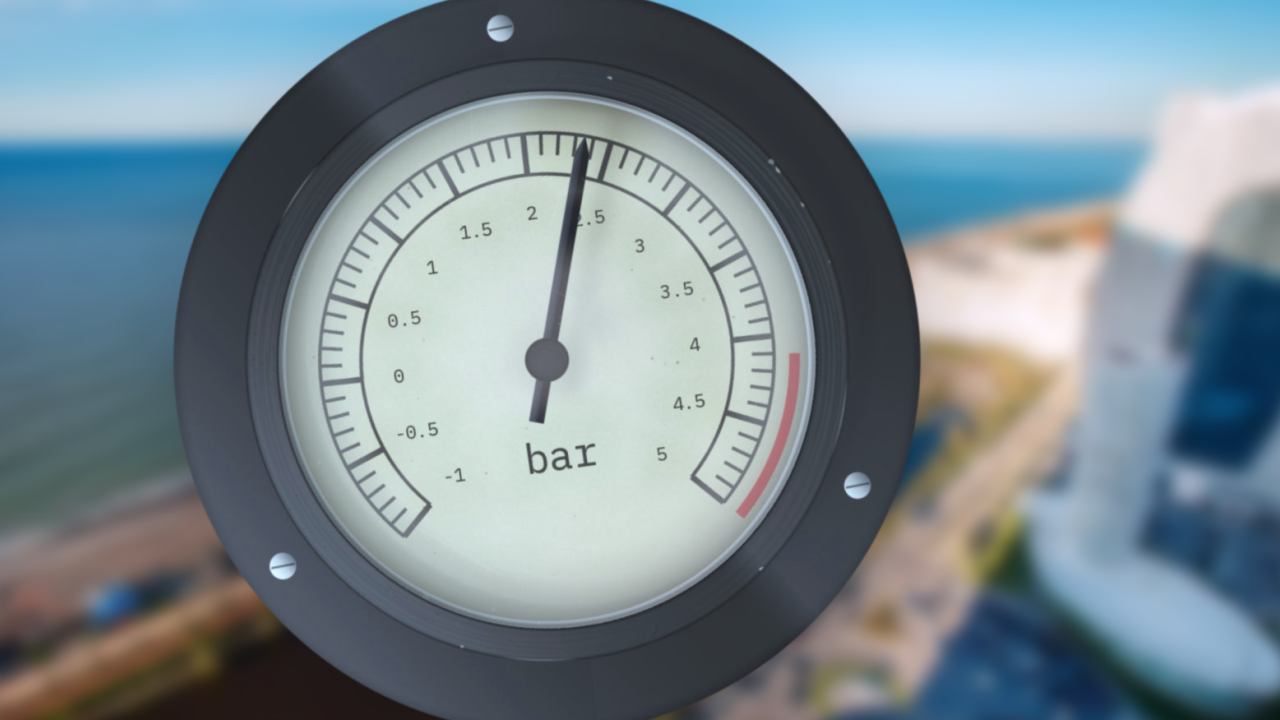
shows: 2.35 bar
